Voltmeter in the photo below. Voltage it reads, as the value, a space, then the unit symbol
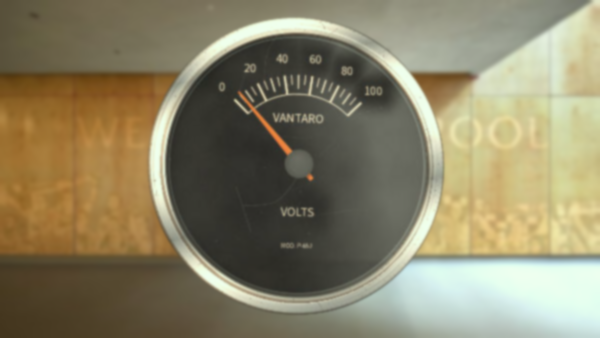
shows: 5 V
